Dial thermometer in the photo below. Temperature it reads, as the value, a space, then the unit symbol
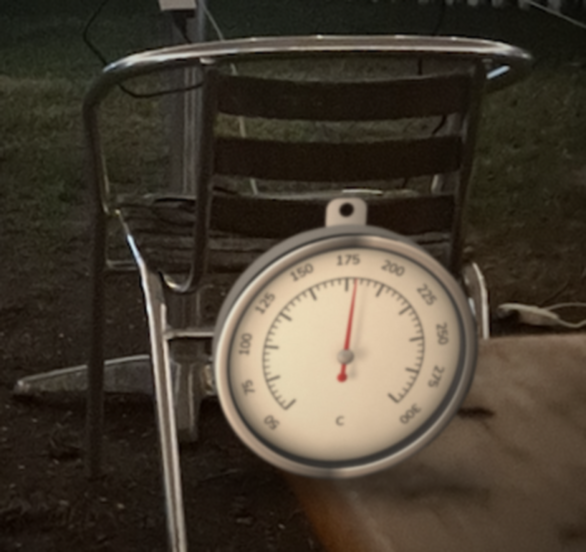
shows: 180 °C
